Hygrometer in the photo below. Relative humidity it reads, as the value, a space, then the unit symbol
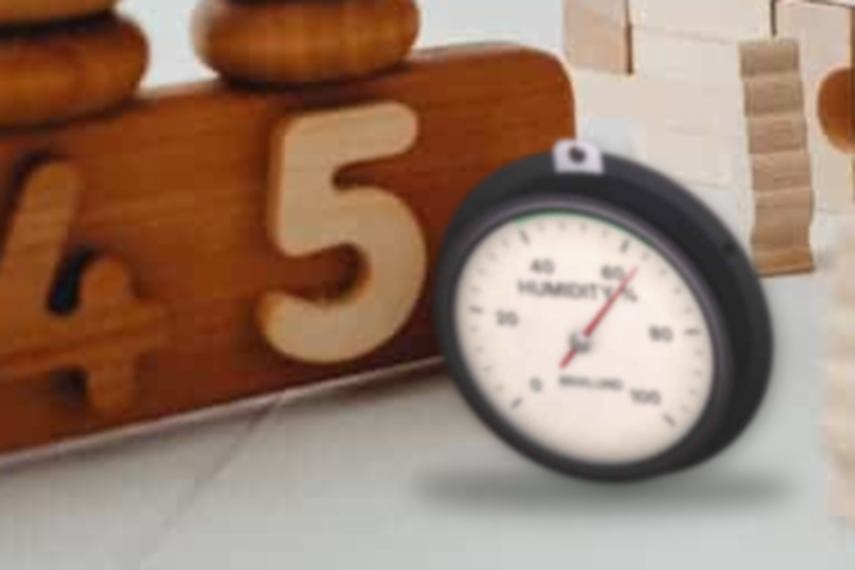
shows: 64 %
